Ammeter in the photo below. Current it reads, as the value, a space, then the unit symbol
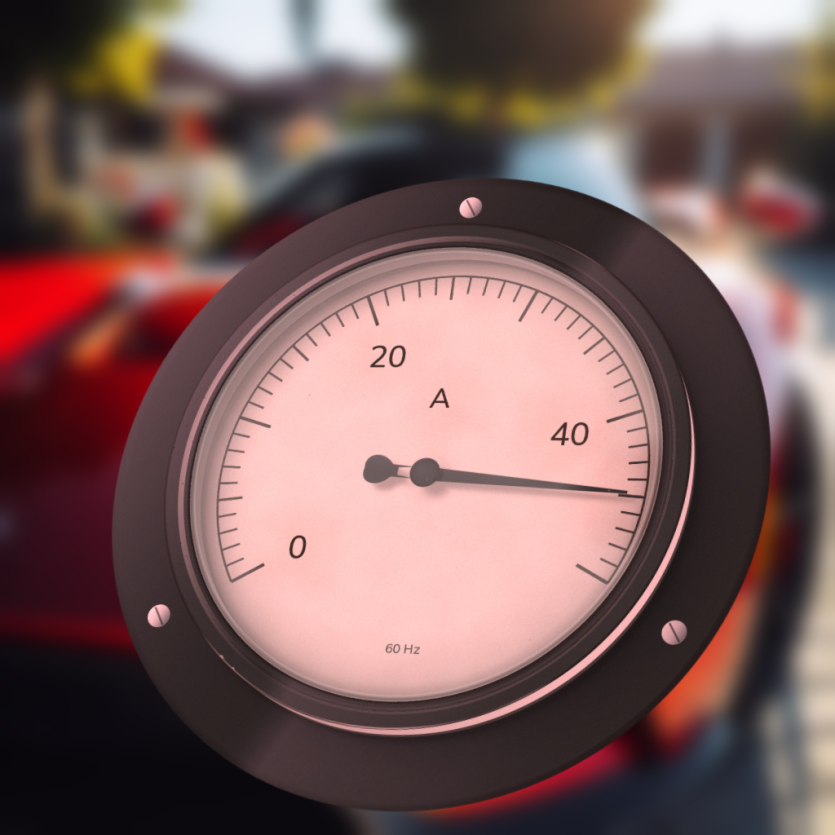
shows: 45 A
